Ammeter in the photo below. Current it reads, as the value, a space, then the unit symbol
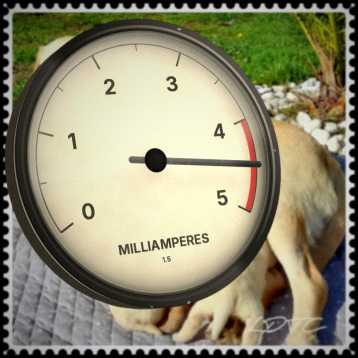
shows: 4.5 mA
